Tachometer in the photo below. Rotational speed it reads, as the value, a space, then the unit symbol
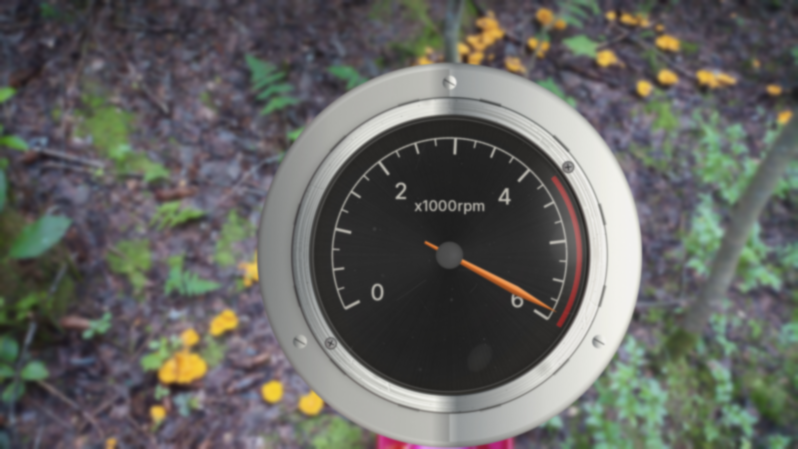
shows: 5875 rpm
